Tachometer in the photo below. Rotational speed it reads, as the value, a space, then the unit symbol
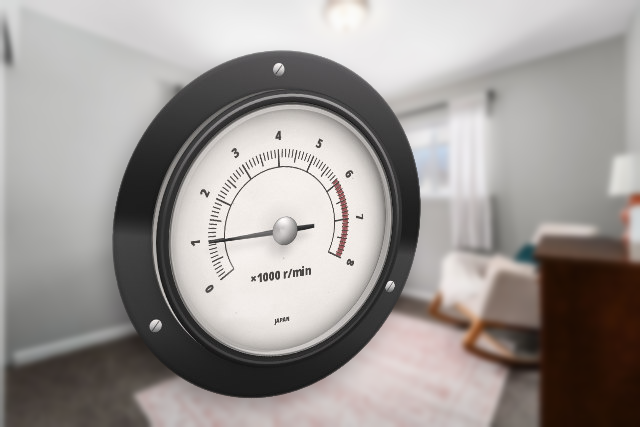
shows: 1000 rpm
